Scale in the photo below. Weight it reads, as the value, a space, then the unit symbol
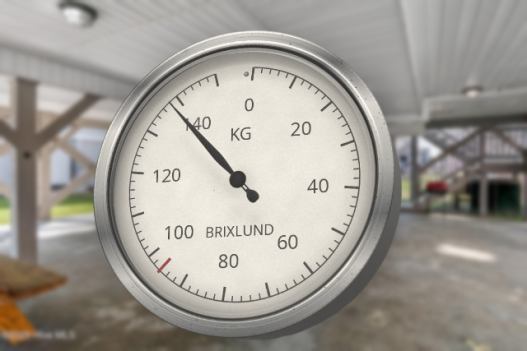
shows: 138 kg
